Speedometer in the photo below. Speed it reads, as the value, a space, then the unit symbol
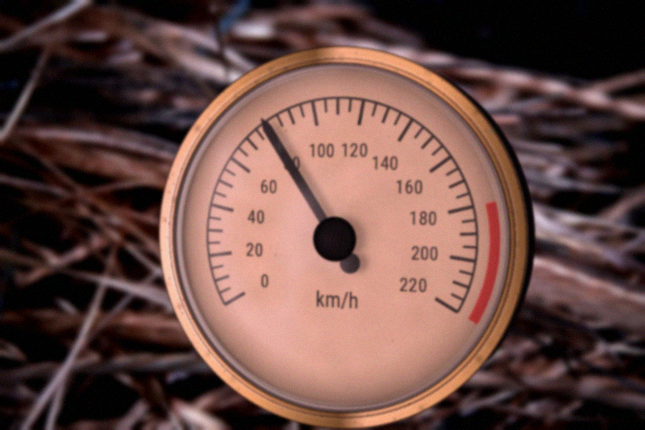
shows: 80 km/h
